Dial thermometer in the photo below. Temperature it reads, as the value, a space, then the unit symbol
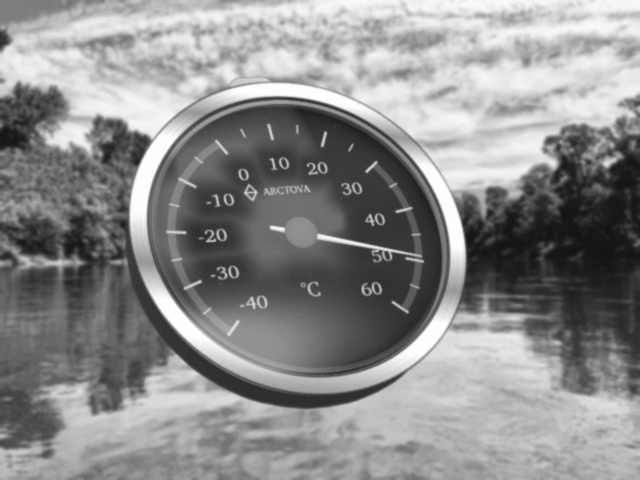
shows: 50 °C
